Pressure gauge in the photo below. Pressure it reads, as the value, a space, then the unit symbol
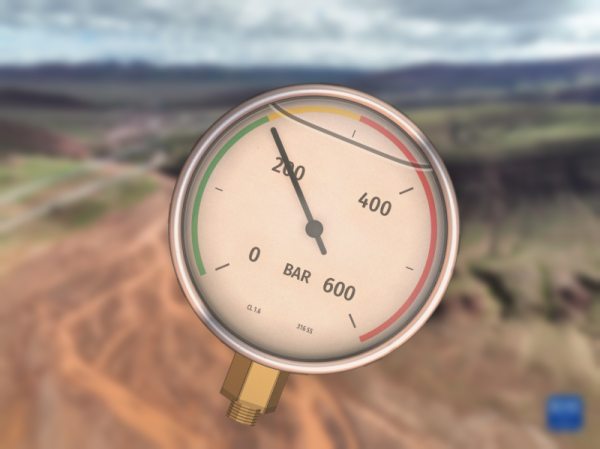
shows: 200 bar
